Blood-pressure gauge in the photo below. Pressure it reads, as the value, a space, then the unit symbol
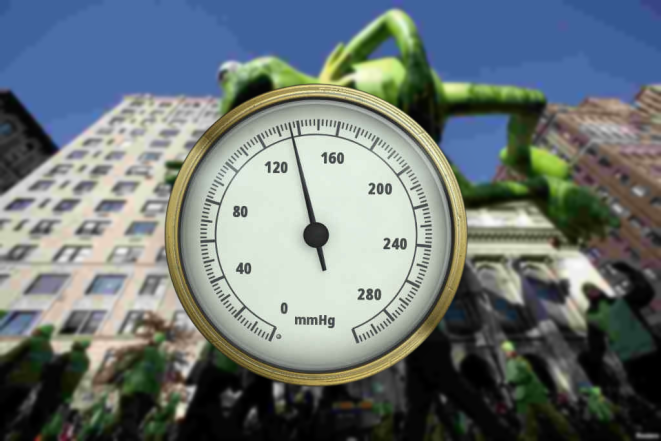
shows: 136 mmHg
